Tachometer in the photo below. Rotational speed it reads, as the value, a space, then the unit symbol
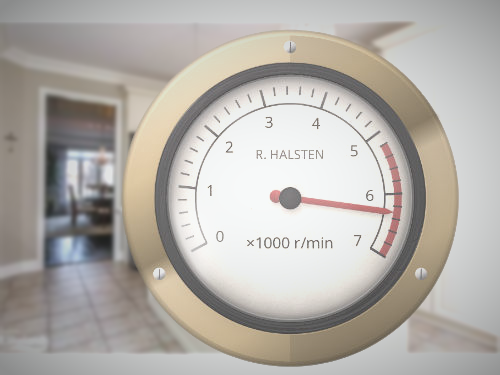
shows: 6300 rpm
